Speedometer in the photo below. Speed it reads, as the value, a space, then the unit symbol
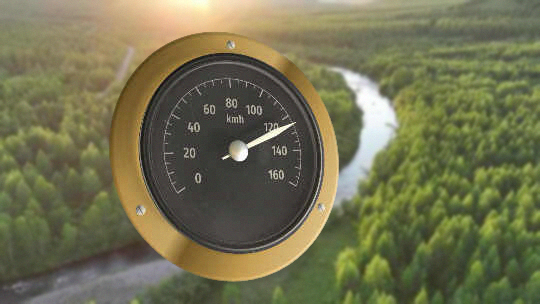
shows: 125 km/h
